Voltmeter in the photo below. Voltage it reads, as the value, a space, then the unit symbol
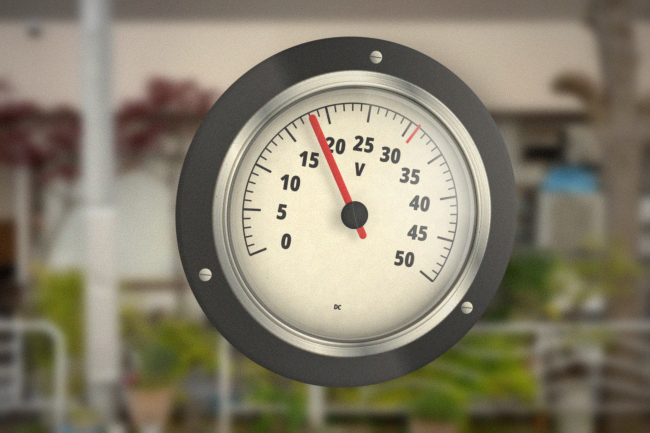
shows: 18 V
